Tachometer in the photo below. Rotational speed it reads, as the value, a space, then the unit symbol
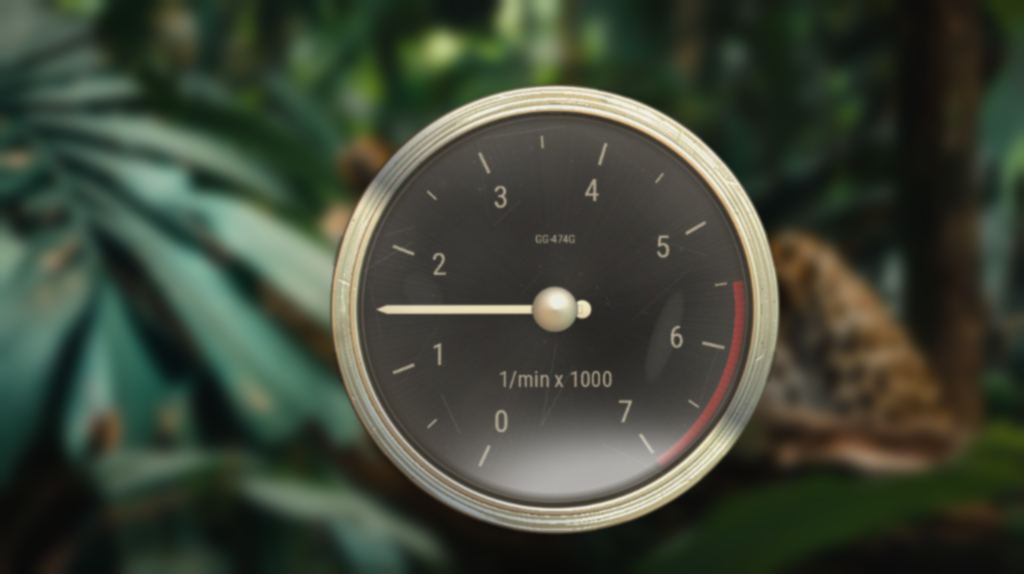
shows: 1500 rpm
